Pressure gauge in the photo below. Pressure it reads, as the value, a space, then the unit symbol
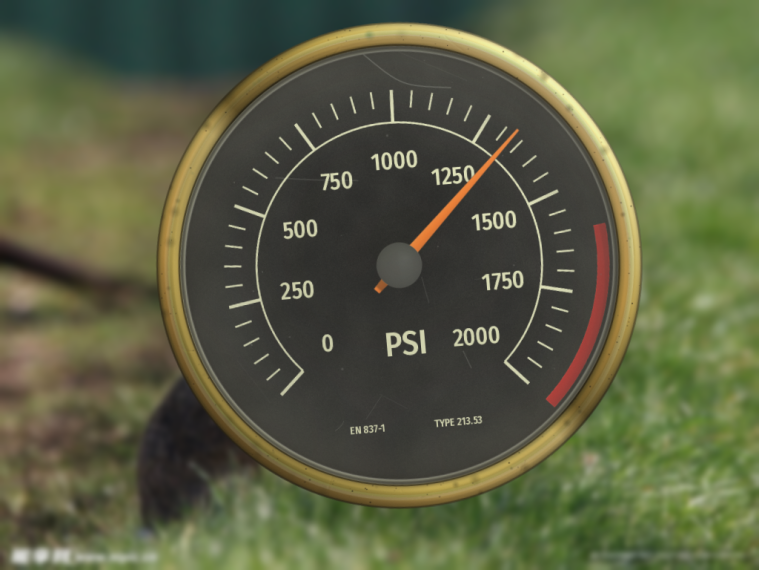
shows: 1325 psi
